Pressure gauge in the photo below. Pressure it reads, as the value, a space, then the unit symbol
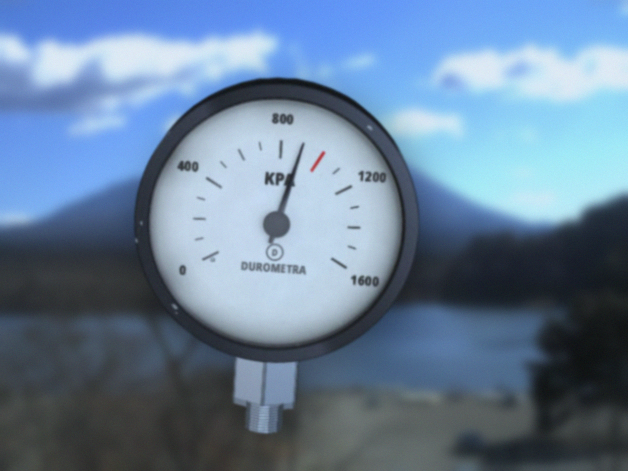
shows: 900 kPa
